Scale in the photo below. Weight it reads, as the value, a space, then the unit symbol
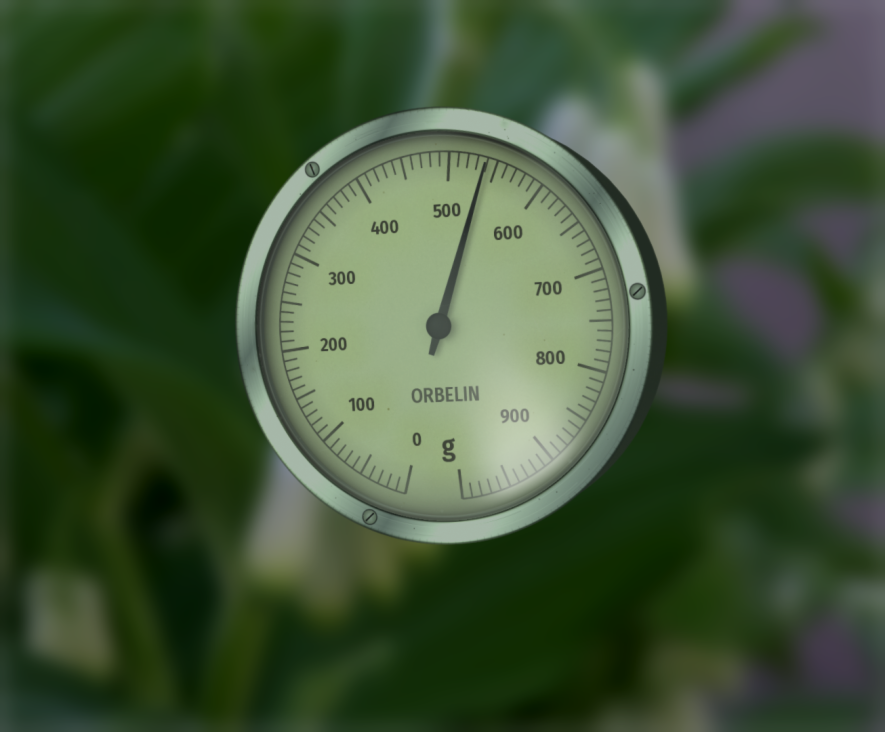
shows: 540 g
